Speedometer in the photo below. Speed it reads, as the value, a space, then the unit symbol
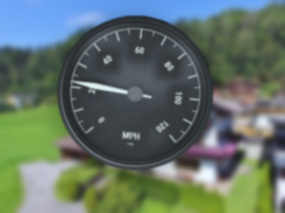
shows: 22.5 mph
